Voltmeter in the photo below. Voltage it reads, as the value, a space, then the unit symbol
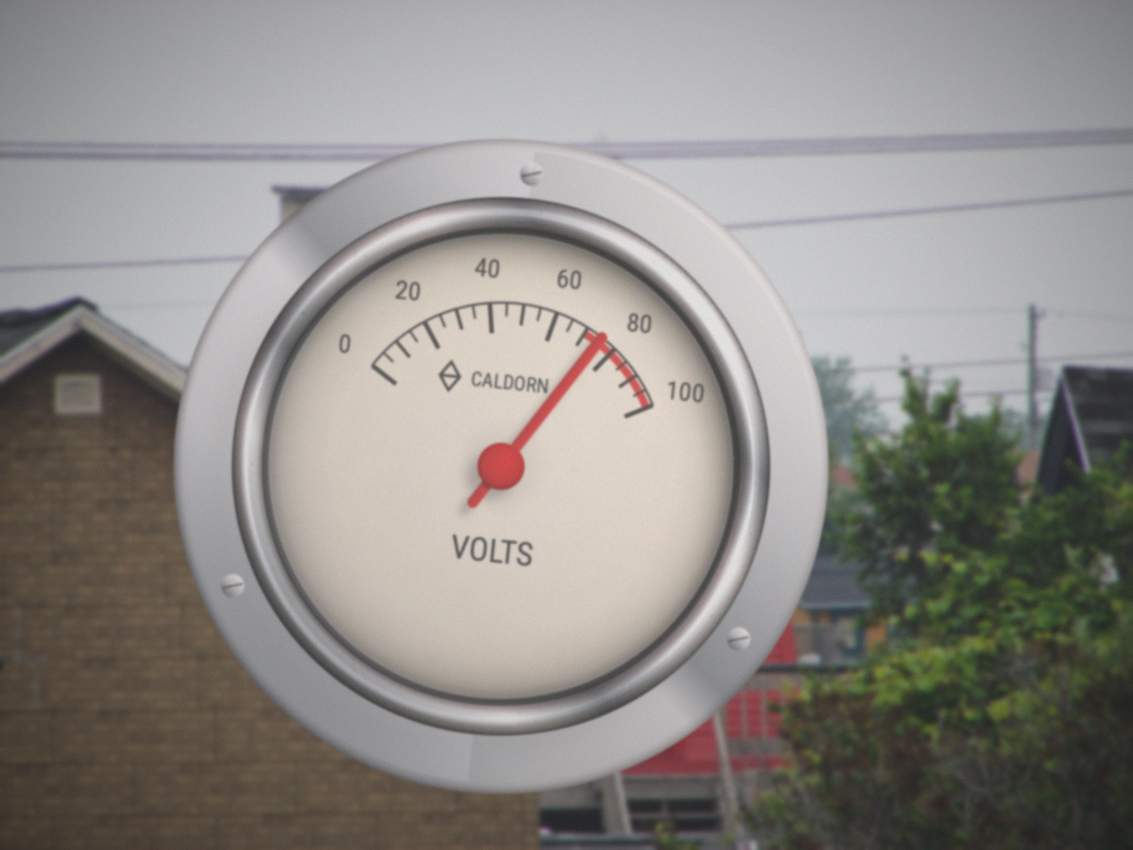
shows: 75 V
